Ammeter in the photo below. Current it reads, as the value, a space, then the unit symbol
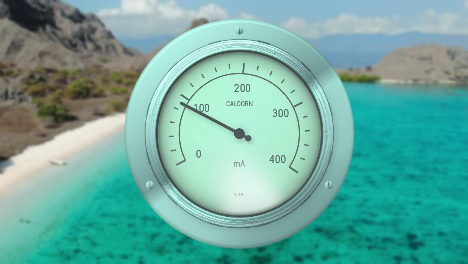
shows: 90 mA
